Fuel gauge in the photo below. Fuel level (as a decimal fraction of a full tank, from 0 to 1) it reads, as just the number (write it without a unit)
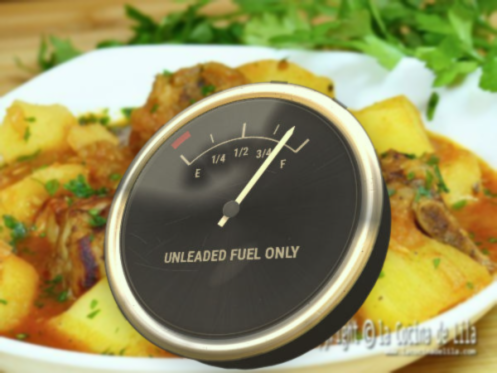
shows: 0.875
